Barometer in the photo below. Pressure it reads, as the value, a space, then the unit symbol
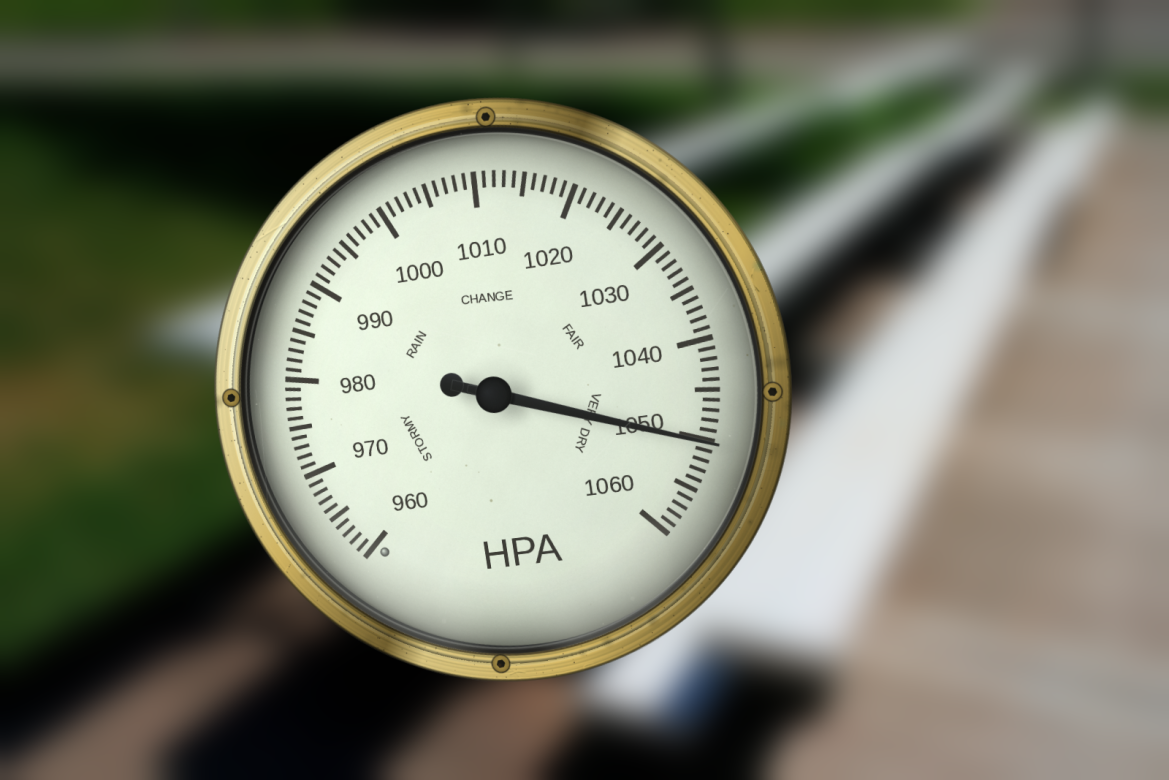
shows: 1050 hPa
